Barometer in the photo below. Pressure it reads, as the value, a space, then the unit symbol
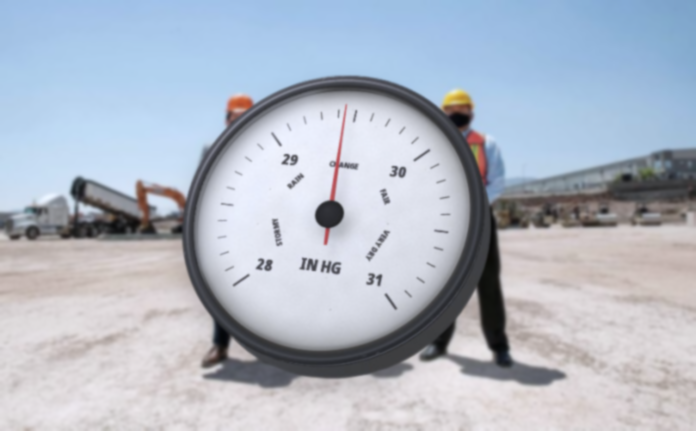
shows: 29.45 inHg
